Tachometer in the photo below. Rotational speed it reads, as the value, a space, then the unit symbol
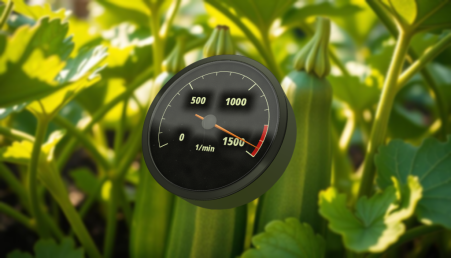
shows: 1450 rpm
